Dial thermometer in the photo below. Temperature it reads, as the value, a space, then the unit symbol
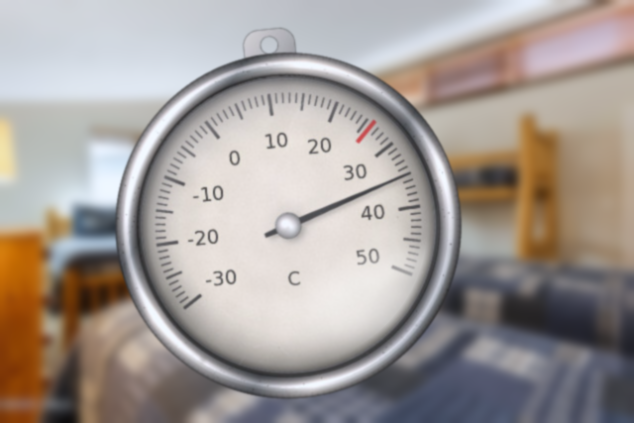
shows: 35 °C
